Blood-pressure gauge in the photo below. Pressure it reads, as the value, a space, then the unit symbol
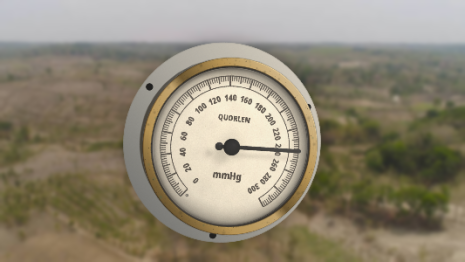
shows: 240 mmHg
